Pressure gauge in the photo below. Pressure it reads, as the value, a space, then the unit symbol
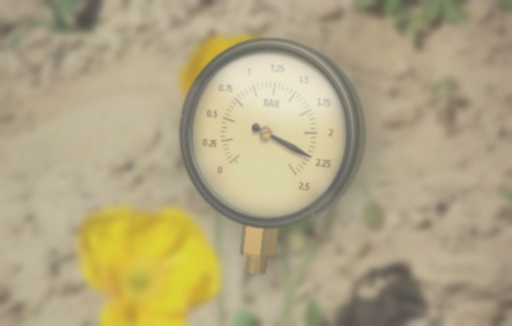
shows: 2.25 bar
